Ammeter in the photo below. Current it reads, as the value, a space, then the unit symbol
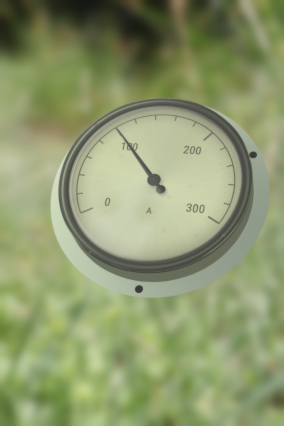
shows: 100 A
